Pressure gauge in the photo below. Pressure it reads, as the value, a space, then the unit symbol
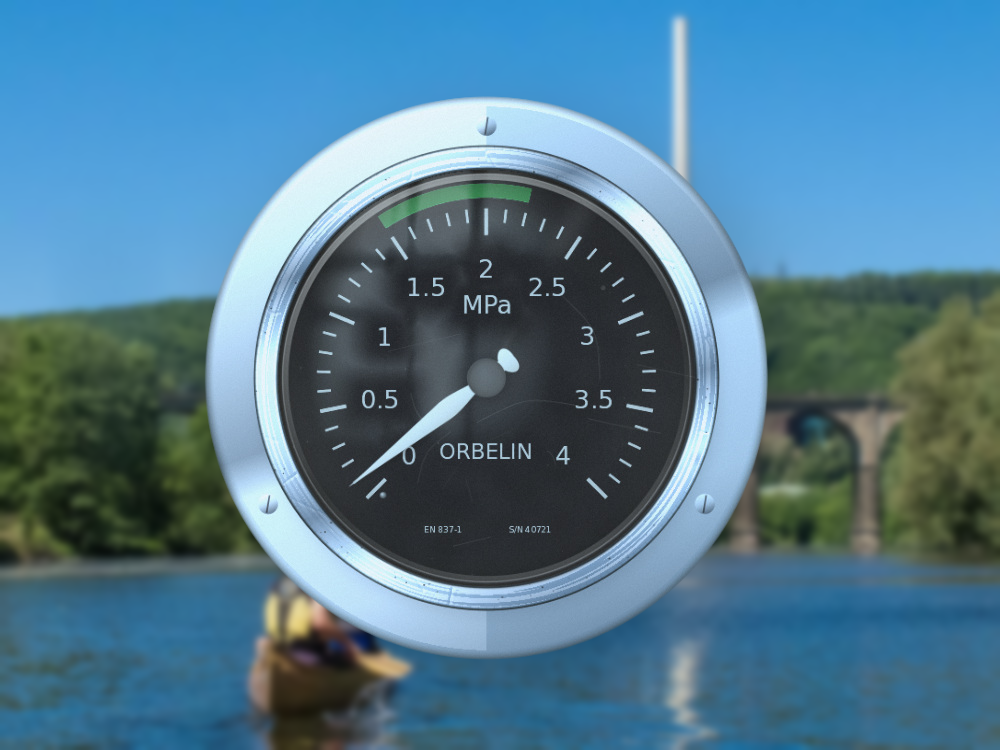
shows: 0.1 MPa
